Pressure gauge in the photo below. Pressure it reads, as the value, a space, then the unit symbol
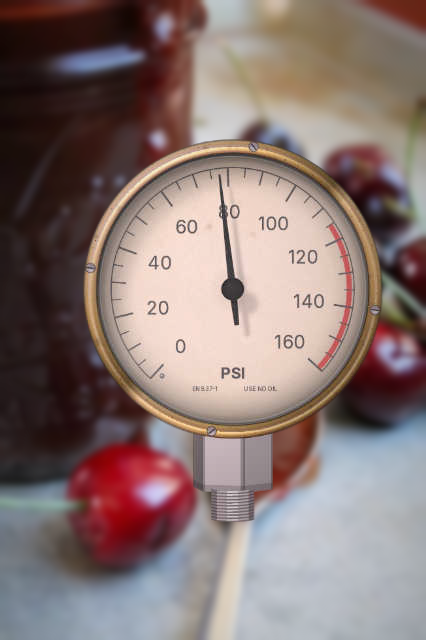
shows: 77.5 psi
